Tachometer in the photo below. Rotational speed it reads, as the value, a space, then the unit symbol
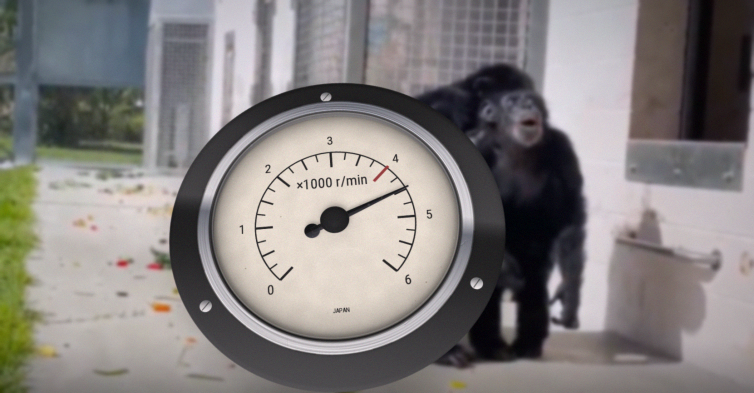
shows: 4500 rpm
